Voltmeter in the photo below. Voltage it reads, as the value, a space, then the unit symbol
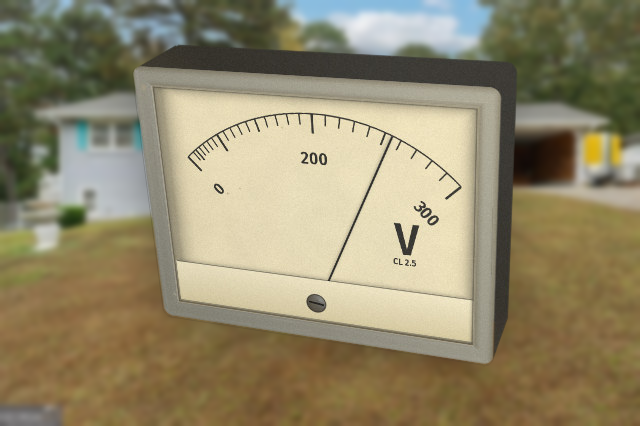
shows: 255 V
